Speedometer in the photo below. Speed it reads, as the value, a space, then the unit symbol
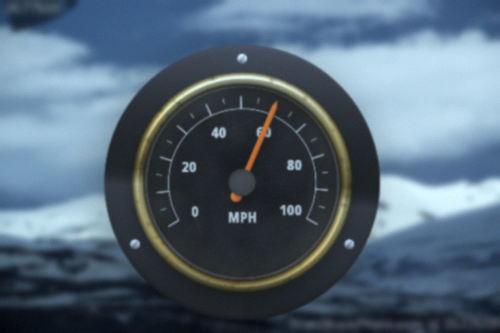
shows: 60 mph
